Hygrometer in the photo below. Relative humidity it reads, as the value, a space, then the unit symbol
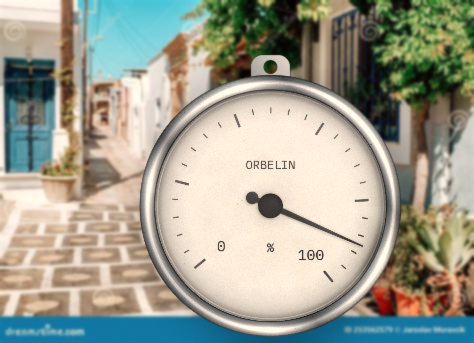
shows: 90 %
